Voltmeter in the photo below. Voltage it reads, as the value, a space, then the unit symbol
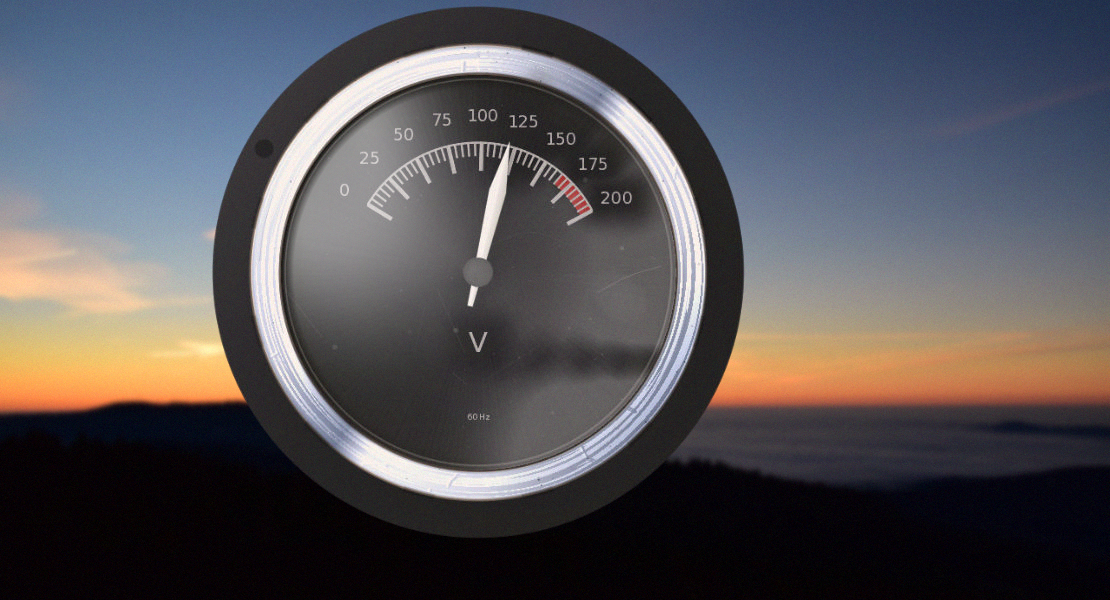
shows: 120 V
